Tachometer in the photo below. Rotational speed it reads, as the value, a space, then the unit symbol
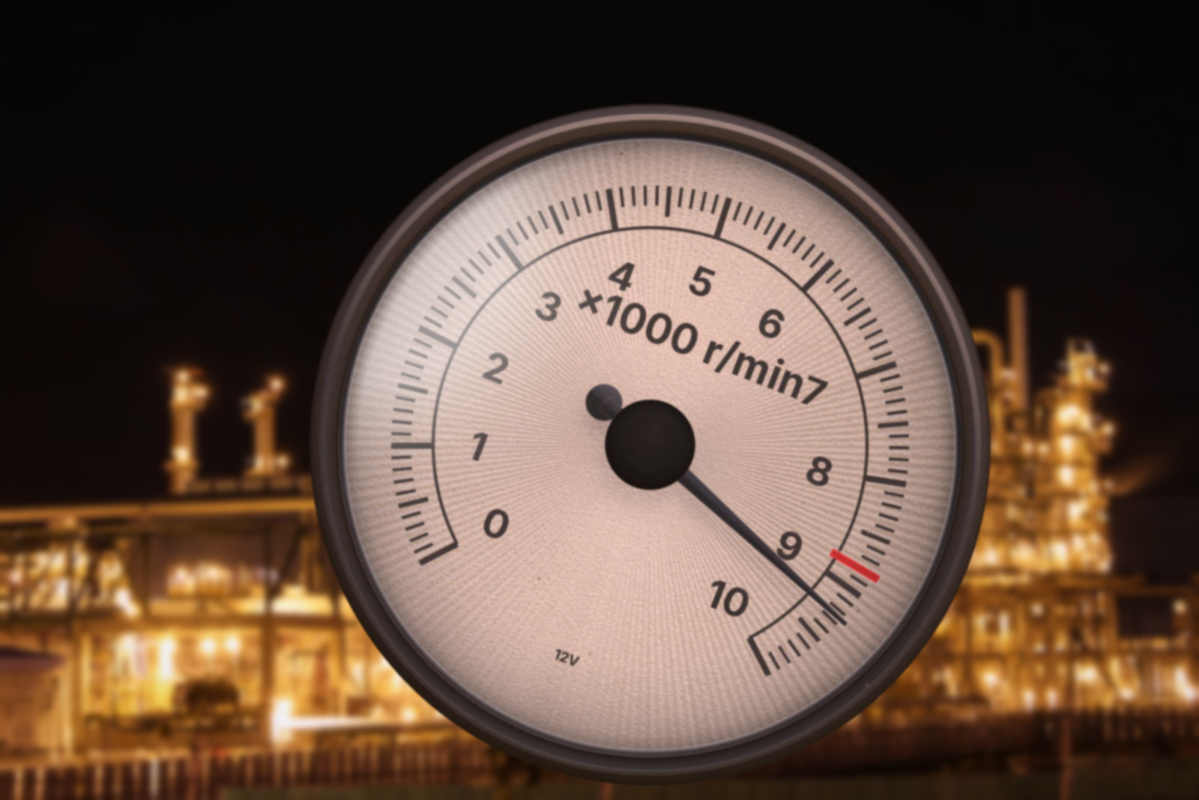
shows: 9250 rpm
